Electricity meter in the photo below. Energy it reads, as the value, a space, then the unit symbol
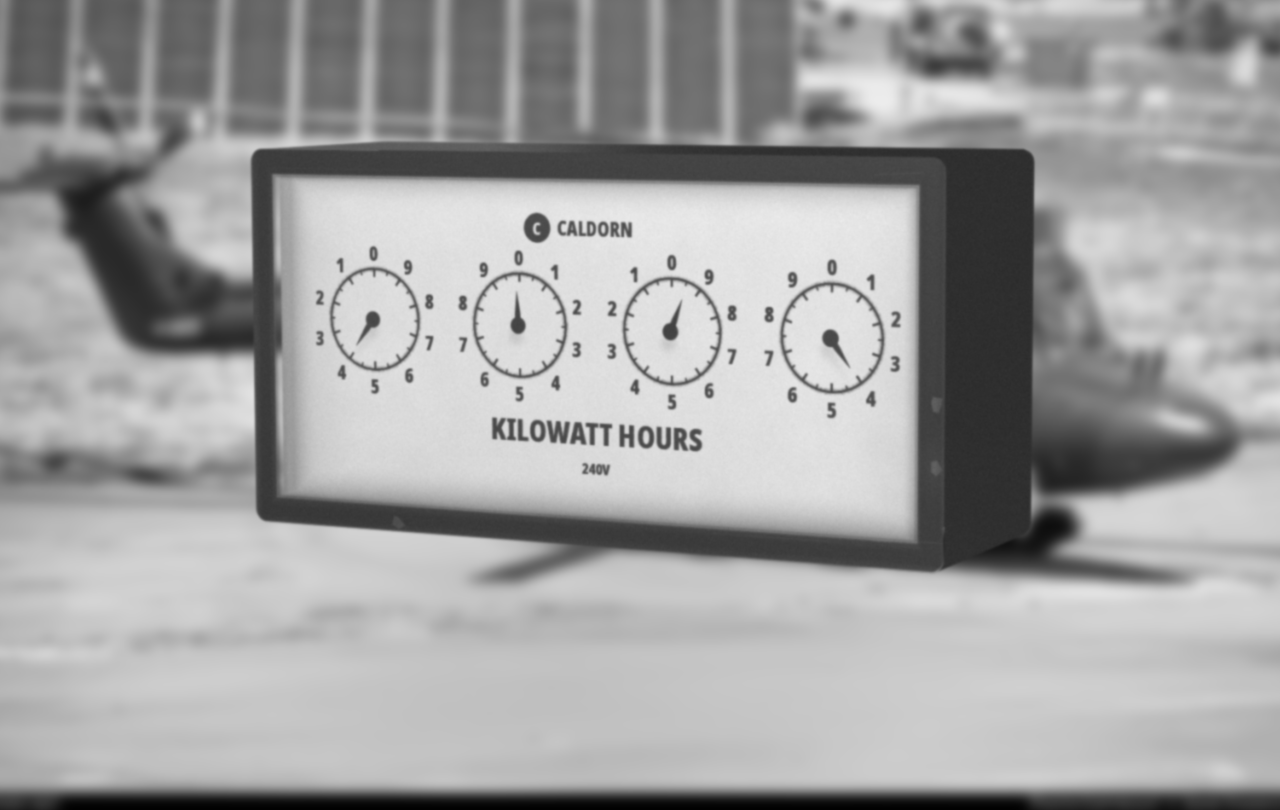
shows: 3994 kWh
